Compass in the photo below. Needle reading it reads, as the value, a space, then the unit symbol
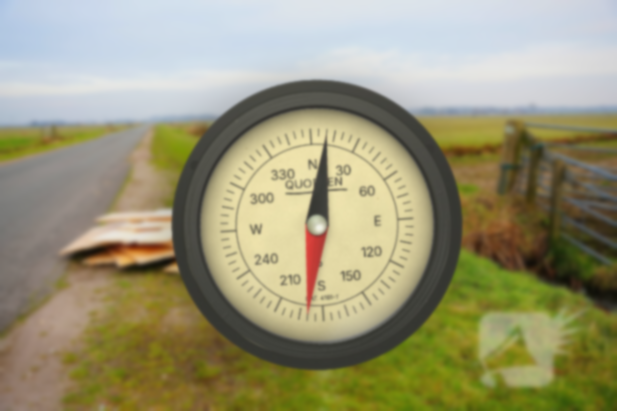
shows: 190 °
